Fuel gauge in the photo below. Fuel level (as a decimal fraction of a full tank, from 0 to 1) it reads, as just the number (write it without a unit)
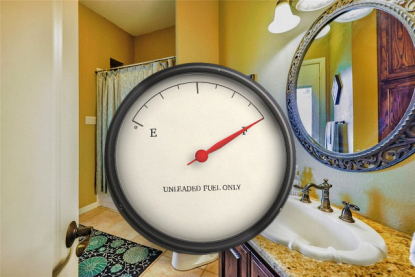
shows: 1
